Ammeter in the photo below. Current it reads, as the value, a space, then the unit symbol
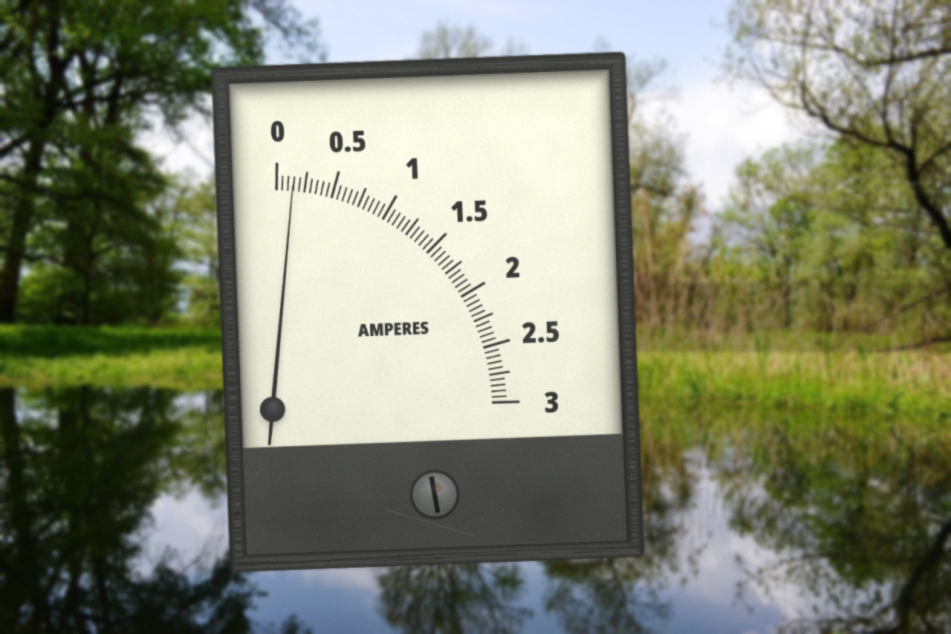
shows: 0.15 A
